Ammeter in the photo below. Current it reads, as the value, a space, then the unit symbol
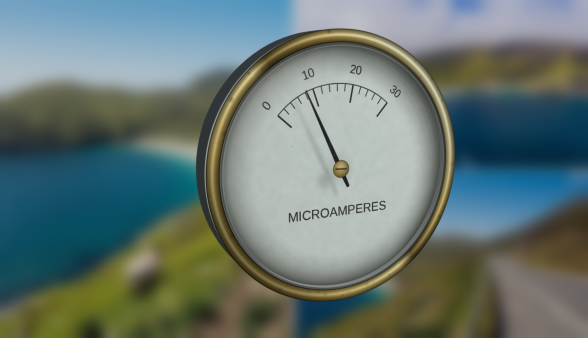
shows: 8 µA
